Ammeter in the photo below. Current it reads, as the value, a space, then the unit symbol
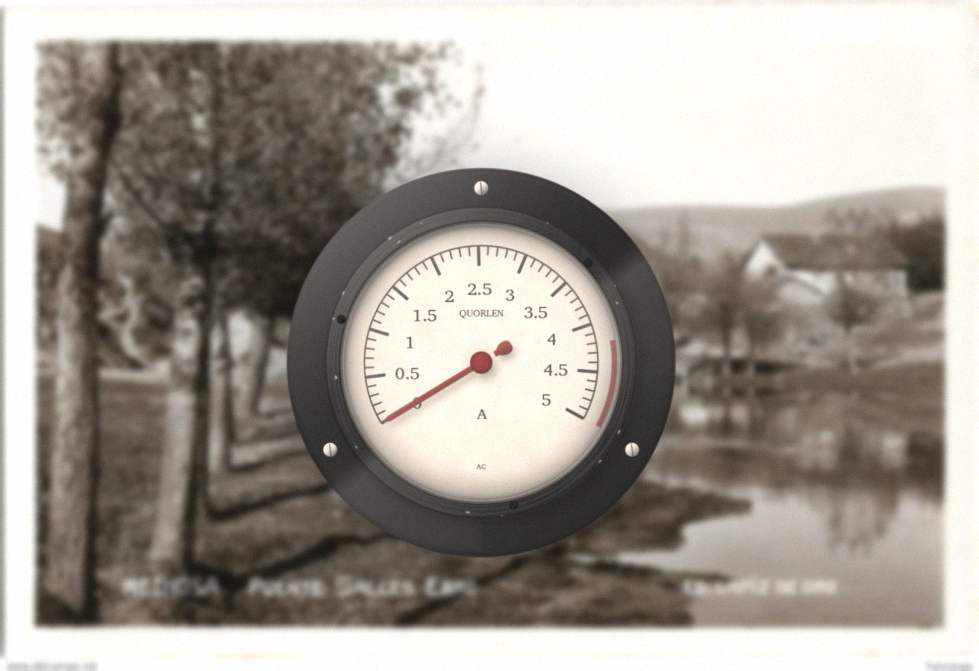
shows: 0 A
